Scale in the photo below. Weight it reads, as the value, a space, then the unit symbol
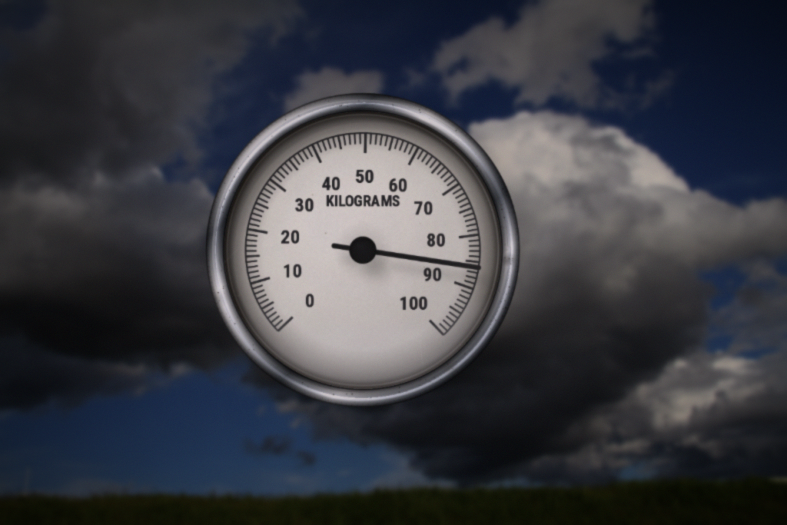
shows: 86 kg
